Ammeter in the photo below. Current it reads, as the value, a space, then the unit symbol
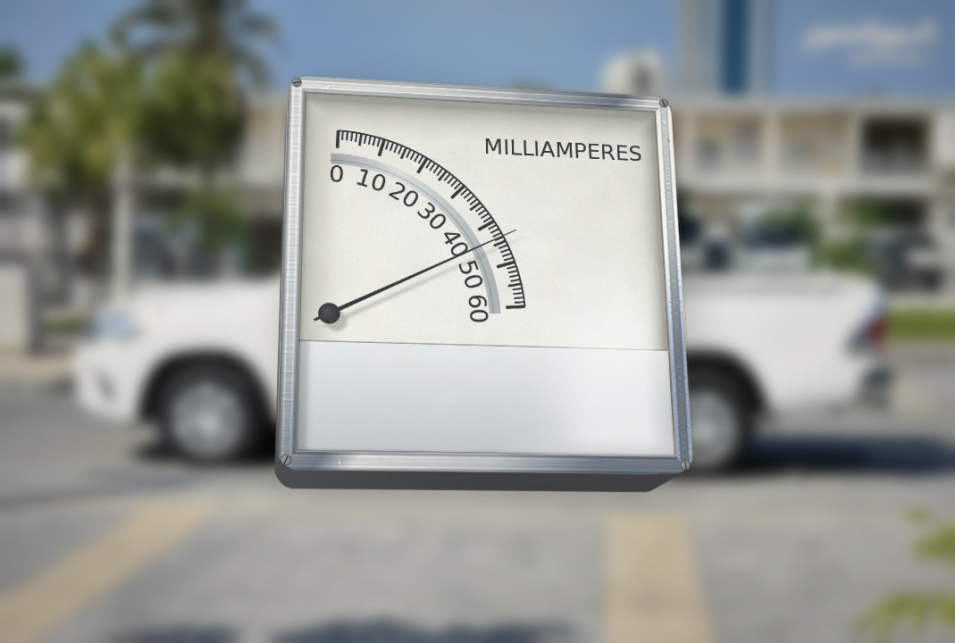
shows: 44 mA
